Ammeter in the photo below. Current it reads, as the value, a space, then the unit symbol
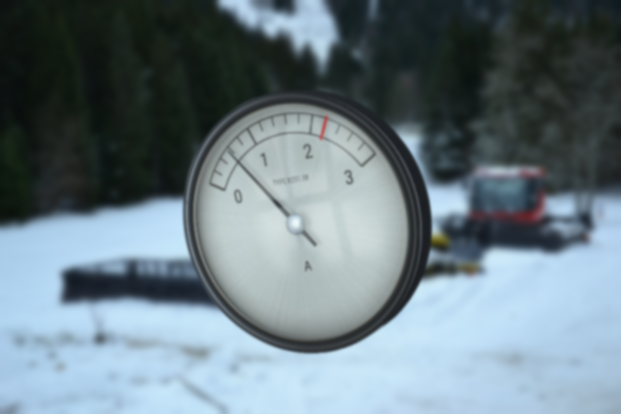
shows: 0.6 A
